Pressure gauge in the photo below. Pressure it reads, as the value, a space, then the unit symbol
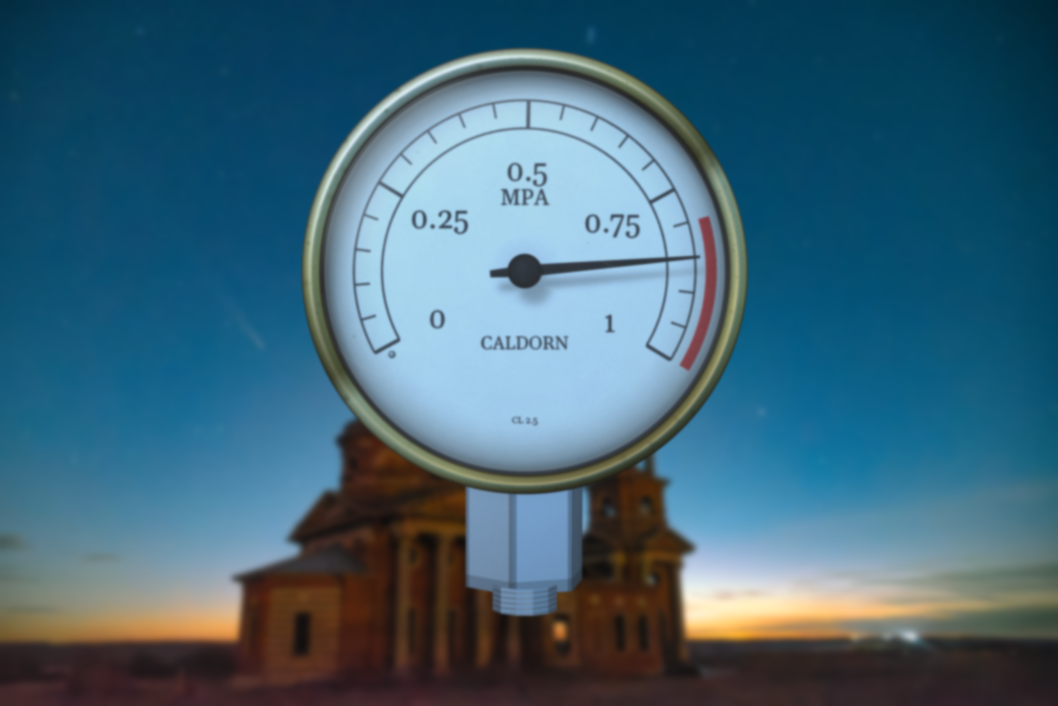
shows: 0.85 MPa
